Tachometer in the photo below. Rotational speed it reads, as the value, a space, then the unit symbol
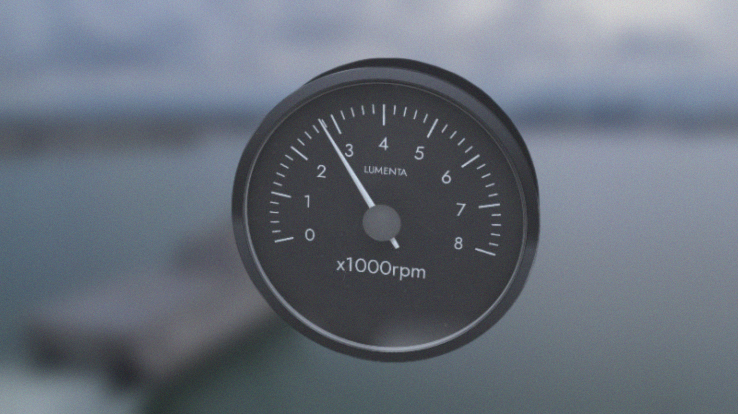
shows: 2800 rpm
